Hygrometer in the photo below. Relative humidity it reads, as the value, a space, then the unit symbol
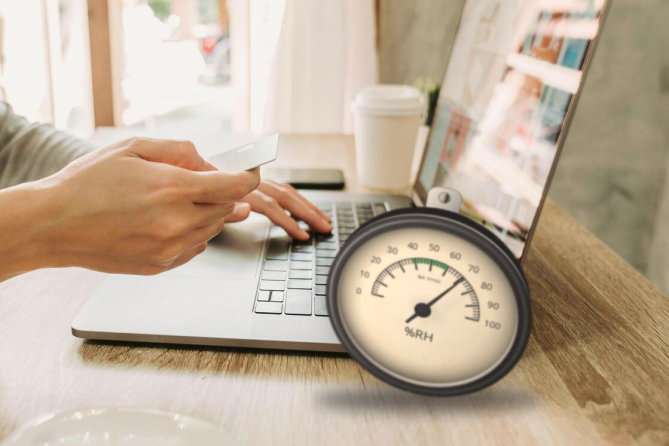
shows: 70 %
